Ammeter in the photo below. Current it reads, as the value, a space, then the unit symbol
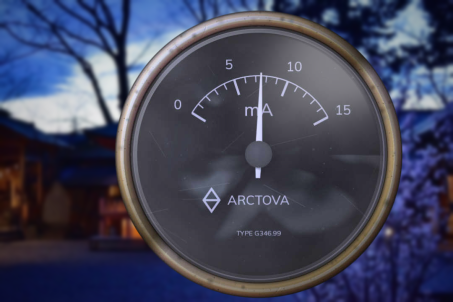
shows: 7.5 mA
